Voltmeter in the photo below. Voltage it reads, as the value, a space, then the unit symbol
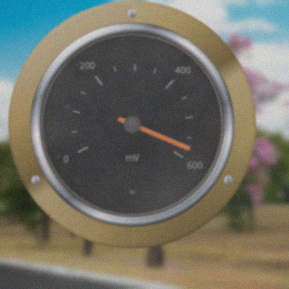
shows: 575 mV
